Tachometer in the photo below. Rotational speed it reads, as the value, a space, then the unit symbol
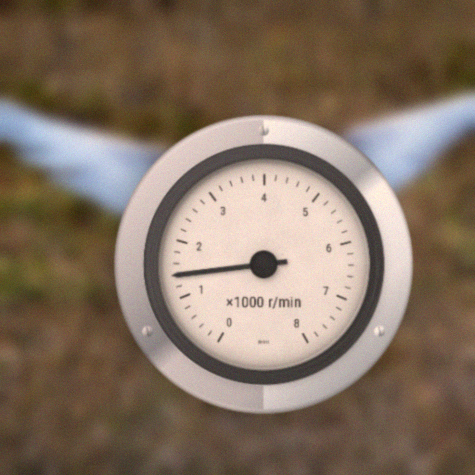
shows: 1400 rpm
